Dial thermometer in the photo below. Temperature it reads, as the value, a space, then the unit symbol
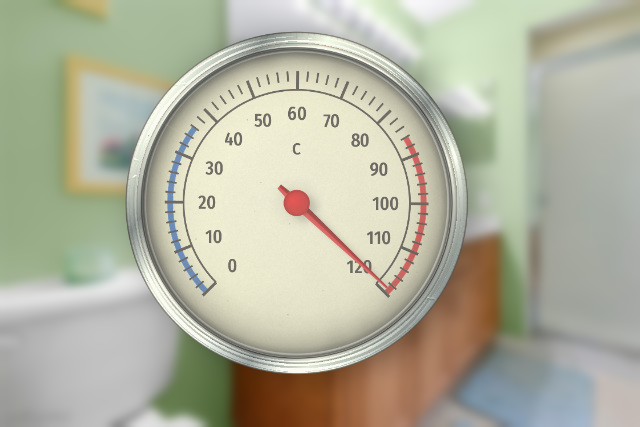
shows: 119 °C
